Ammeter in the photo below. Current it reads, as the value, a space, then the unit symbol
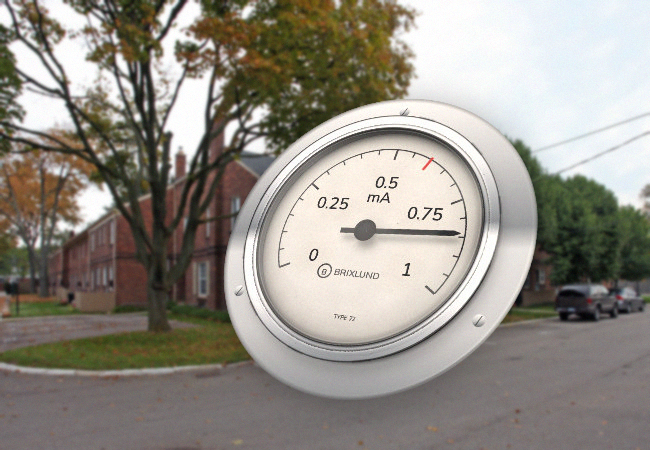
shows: 0.85 mA
